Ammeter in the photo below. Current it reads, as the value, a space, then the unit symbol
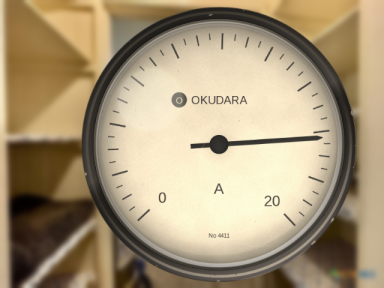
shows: 16.25 A
